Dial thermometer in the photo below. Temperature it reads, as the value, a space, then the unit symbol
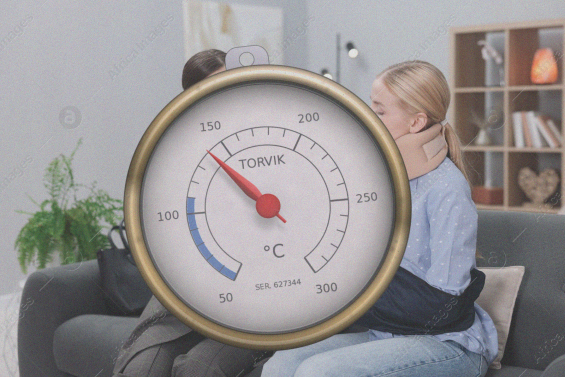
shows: 140 °C
